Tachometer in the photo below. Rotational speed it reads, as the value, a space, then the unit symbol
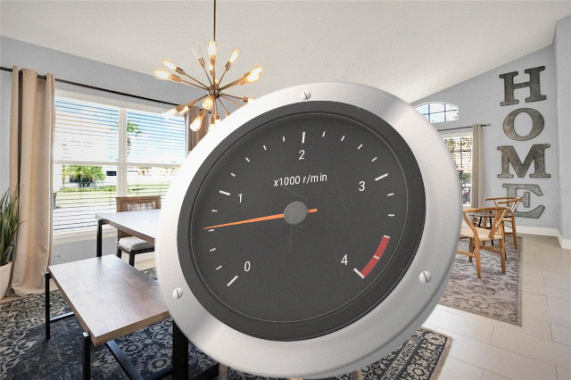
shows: 600 rpm
